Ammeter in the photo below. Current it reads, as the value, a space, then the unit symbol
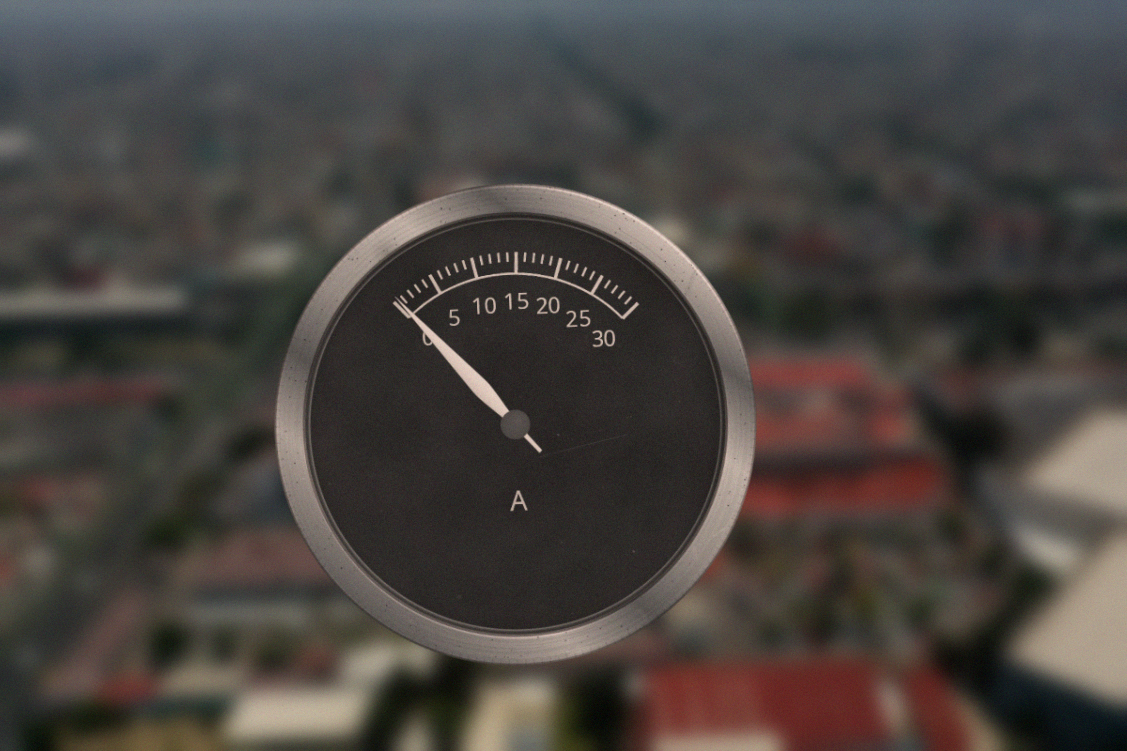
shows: 0.5 A
